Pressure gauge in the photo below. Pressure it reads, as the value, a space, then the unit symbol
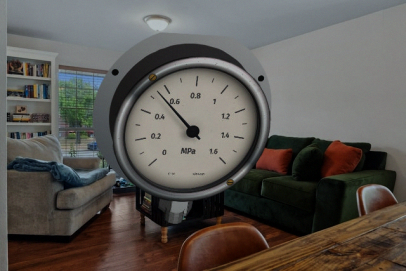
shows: 0.55 MPa
